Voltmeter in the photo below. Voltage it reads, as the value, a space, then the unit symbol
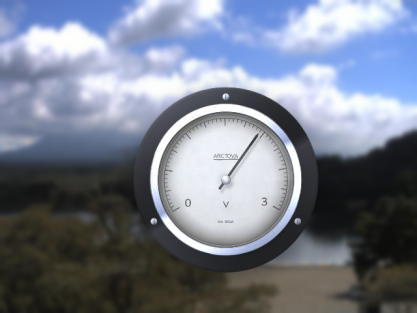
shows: 1.95 V
